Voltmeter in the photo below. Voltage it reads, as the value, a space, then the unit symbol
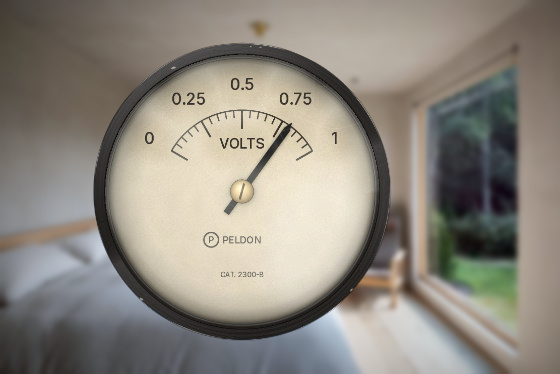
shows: 0.8 V
